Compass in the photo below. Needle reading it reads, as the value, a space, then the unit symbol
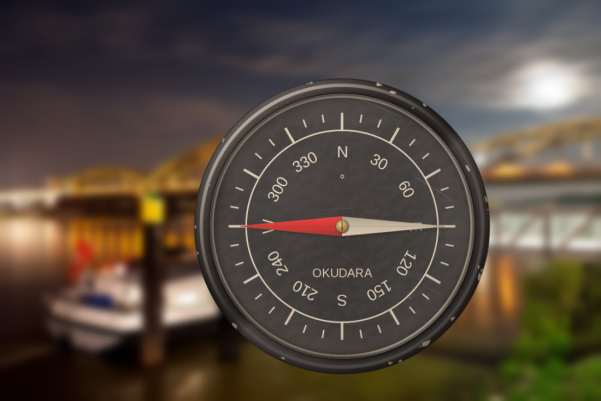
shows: 270 °
